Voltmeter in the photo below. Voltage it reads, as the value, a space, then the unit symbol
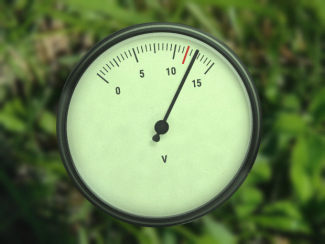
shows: 12.5 V
